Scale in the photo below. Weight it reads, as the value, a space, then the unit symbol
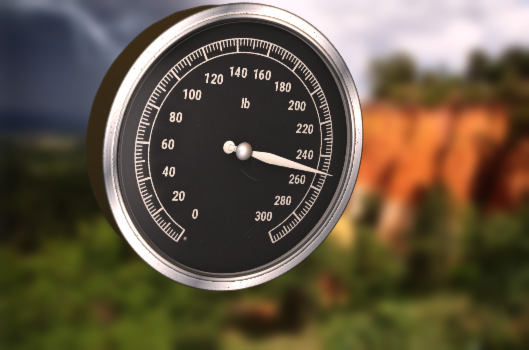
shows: 250 lb
